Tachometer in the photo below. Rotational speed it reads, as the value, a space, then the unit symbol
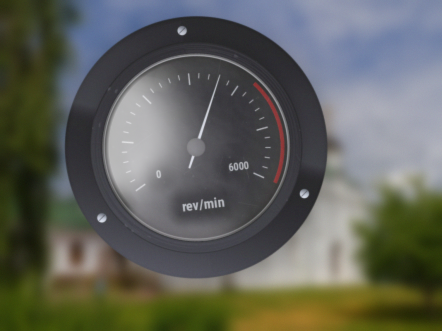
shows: 3600 rpm
